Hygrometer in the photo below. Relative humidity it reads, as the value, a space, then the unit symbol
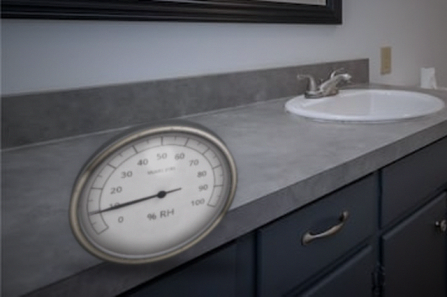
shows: 10 %
